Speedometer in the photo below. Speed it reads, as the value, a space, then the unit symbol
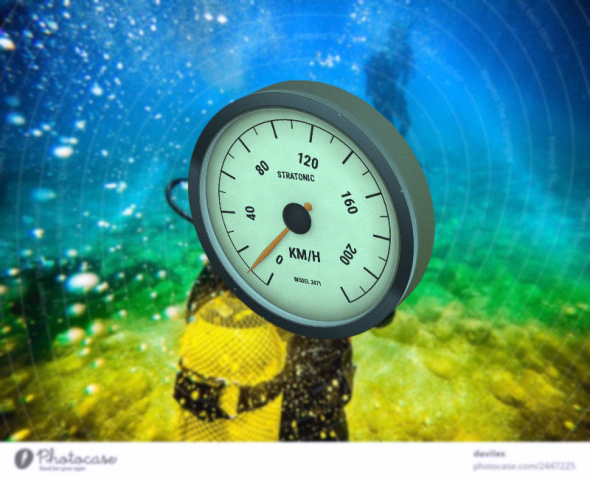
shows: 10 km/h
